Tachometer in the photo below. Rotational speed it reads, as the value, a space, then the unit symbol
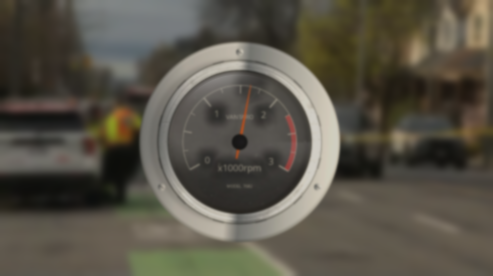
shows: 1625 rpm
